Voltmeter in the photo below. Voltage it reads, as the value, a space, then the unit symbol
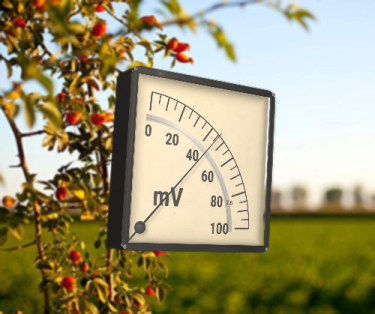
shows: 45 mV
